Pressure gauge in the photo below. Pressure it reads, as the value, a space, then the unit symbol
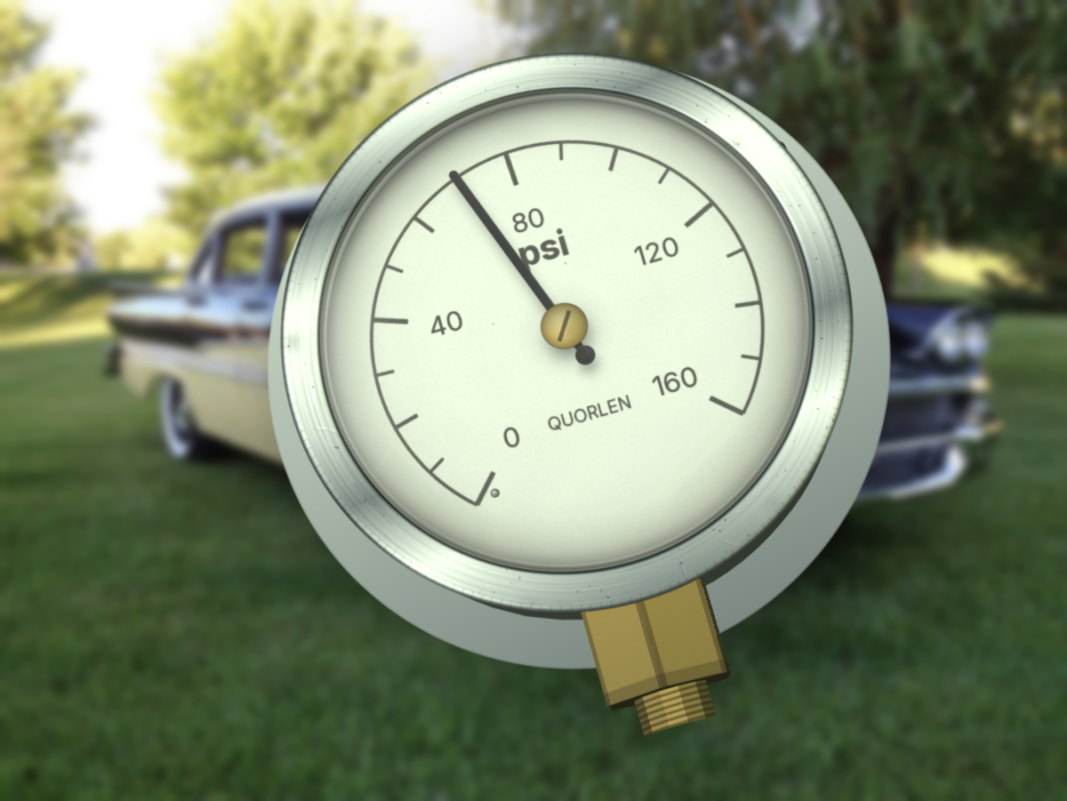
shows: 70 psi
